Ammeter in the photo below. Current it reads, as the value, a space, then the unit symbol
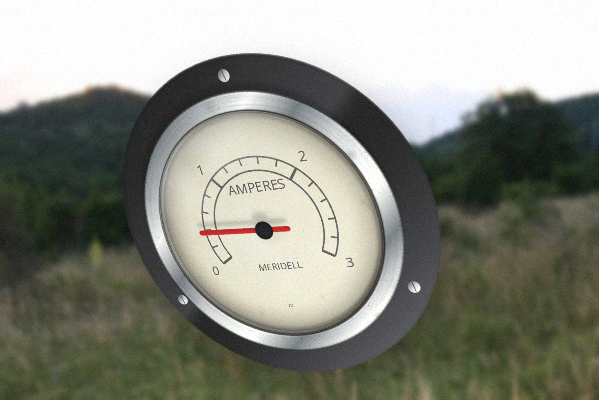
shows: 0.4 A
